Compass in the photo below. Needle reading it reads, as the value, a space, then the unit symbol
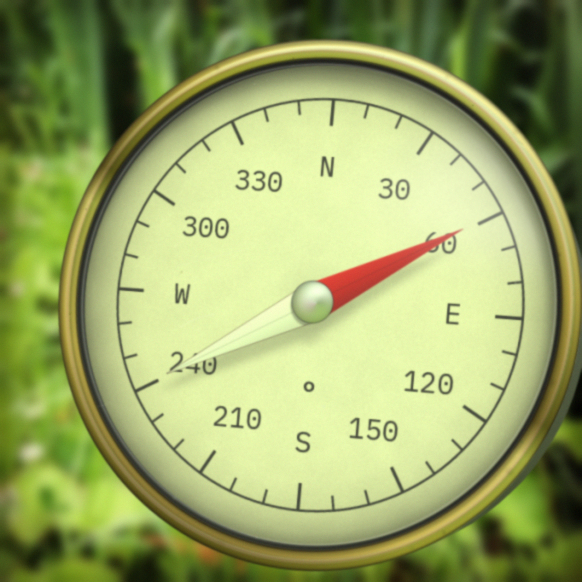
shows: 60 °
